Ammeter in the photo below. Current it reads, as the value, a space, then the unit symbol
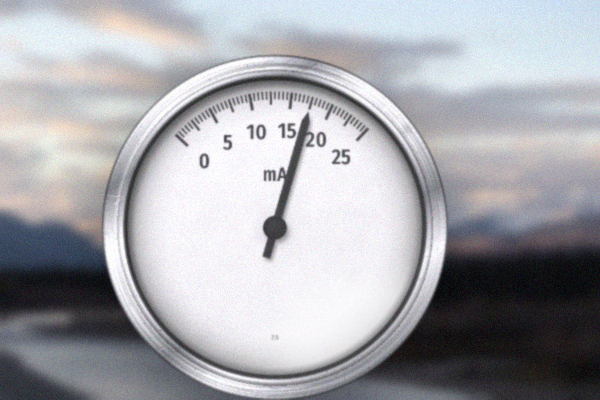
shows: 17.5 mA
